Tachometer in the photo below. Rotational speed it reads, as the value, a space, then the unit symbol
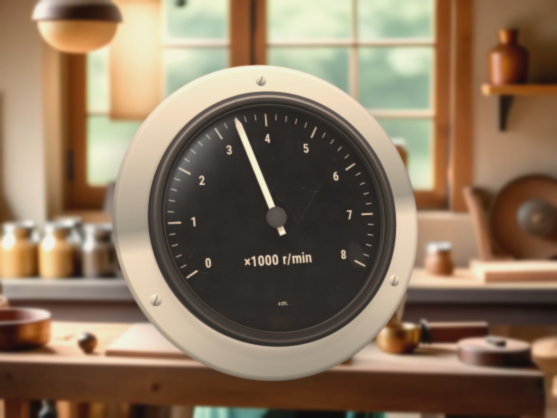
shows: 3400 rpm
